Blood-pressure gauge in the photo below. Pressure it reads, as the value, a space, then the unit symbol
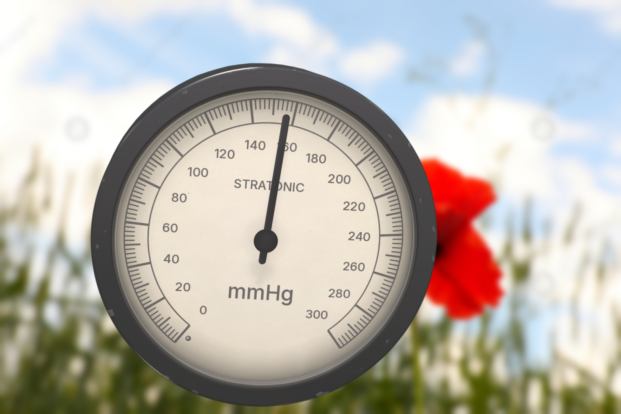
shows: 156 mmHg
